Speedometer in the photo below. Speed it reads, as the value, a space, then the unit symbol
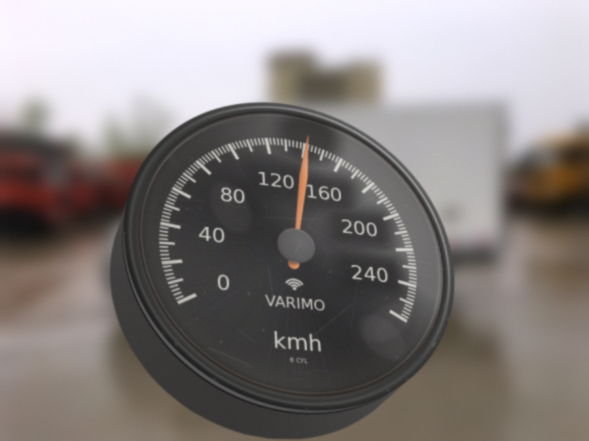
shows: 140 km/h
